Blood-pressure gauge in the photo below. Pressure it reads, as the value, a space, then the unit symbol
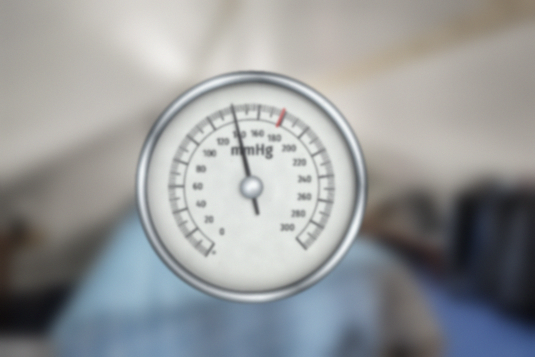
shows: 140 mmHg
